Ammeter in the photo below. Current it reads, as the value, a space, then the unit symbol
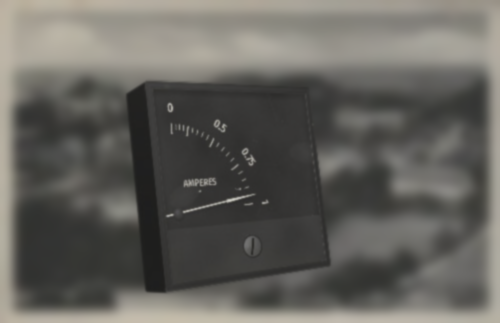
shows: 0.95 A
